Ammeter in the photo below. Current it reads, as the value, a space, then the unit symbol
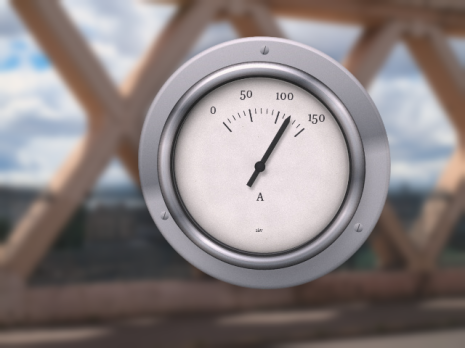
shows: 120 A
